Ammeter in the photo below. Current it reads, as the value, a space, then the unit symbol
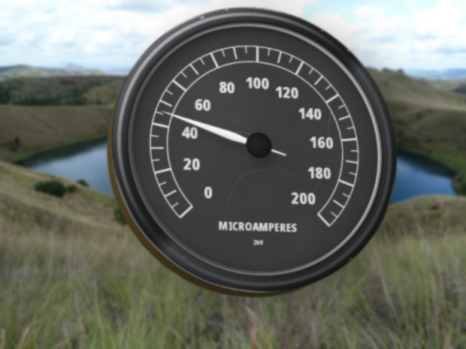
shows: 45 µA
